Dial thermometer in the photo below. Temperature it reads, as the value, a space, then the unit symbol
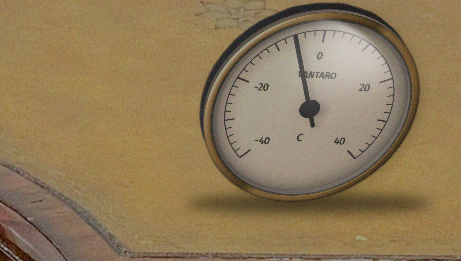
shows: -6 °C
